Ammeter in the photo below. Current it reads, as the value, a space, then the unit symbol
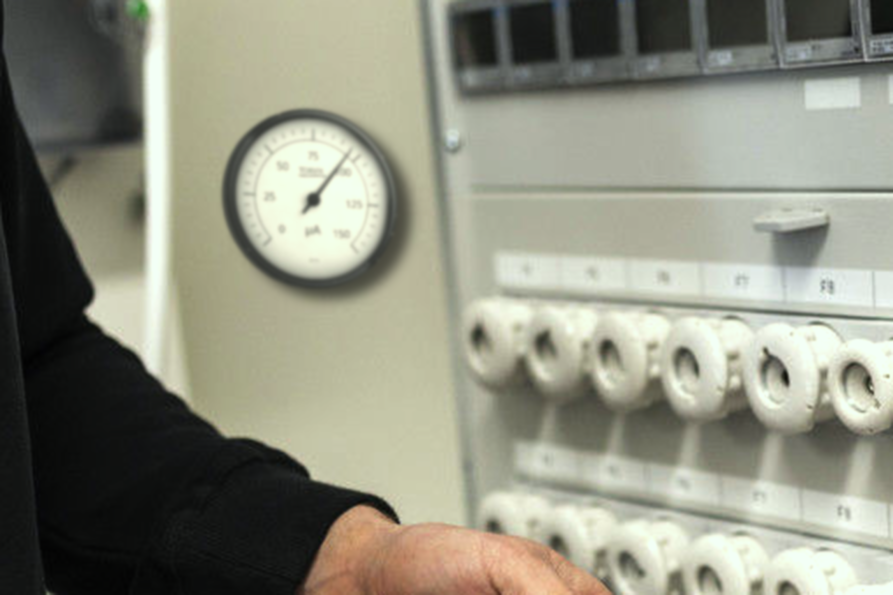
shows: 95 µA
